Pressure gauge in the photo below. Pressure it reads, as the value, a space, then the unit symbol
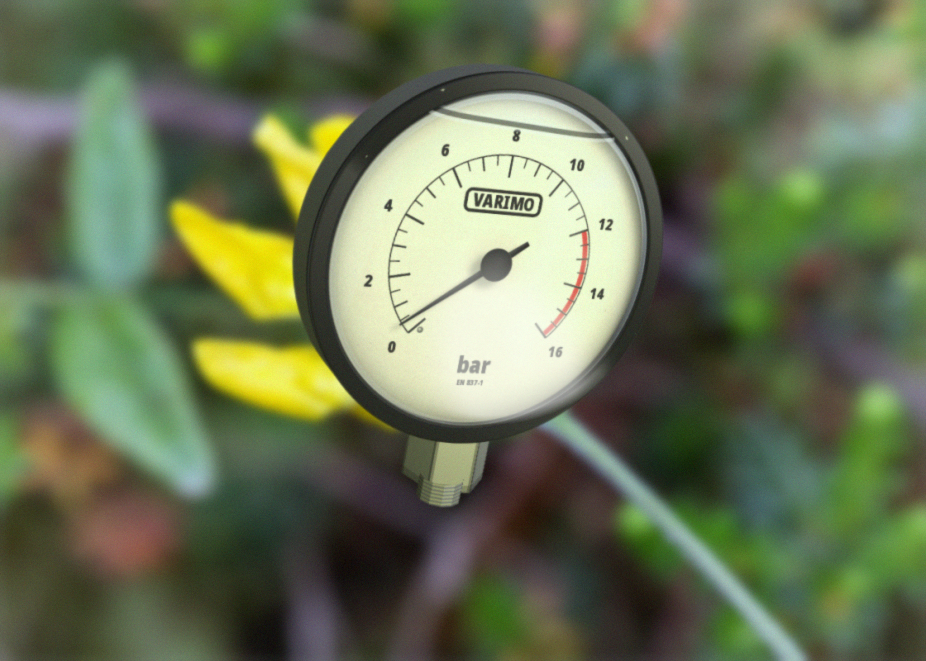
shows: 0.5 bar
